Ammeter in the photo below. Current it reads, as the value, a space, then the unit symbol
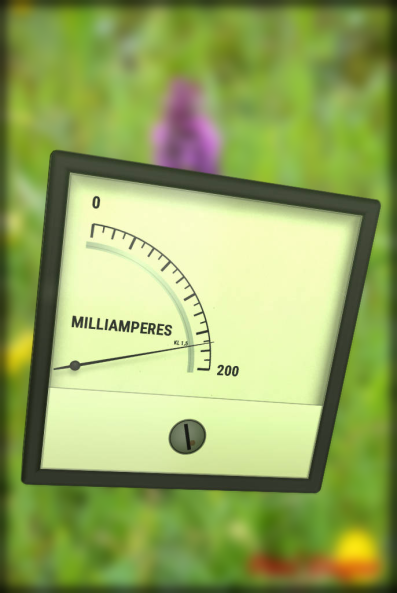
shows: 170 mA
